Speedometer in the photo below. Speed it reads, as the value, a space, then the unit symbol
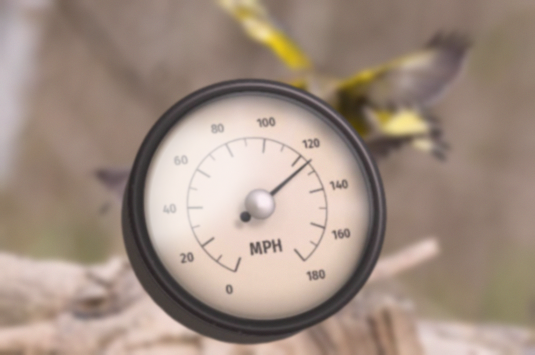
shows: 125 mph
